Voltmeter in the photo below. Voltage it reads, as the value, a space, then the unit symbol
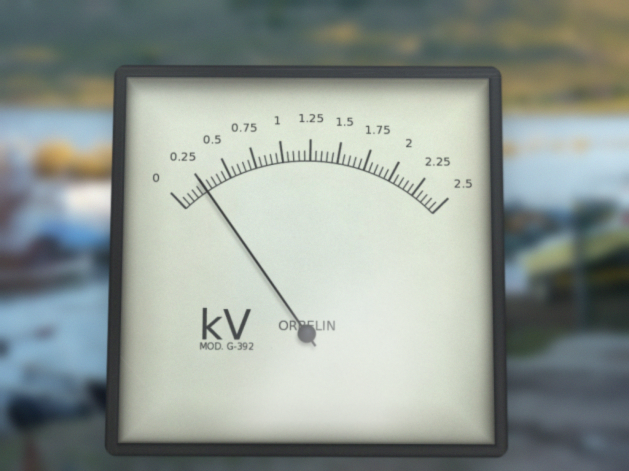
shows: 0.25 kV
